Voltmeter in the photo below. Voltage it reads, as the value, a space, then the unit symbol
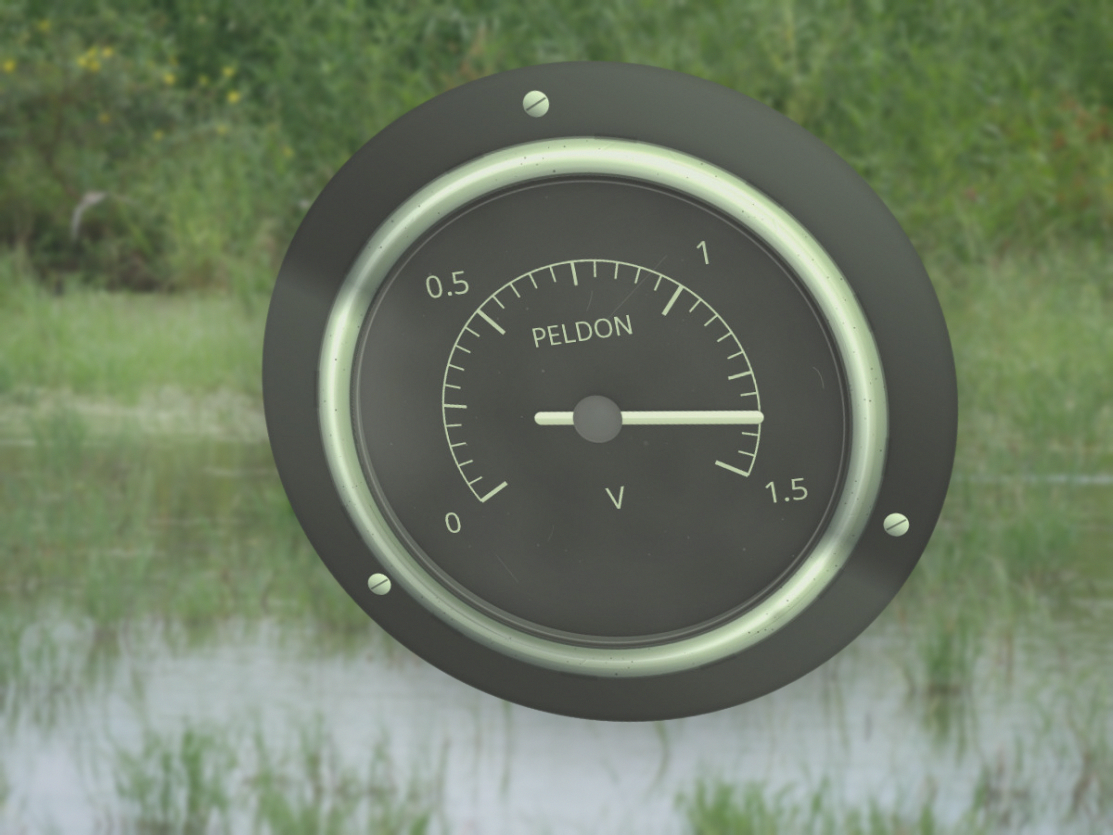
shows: 1.35 V
